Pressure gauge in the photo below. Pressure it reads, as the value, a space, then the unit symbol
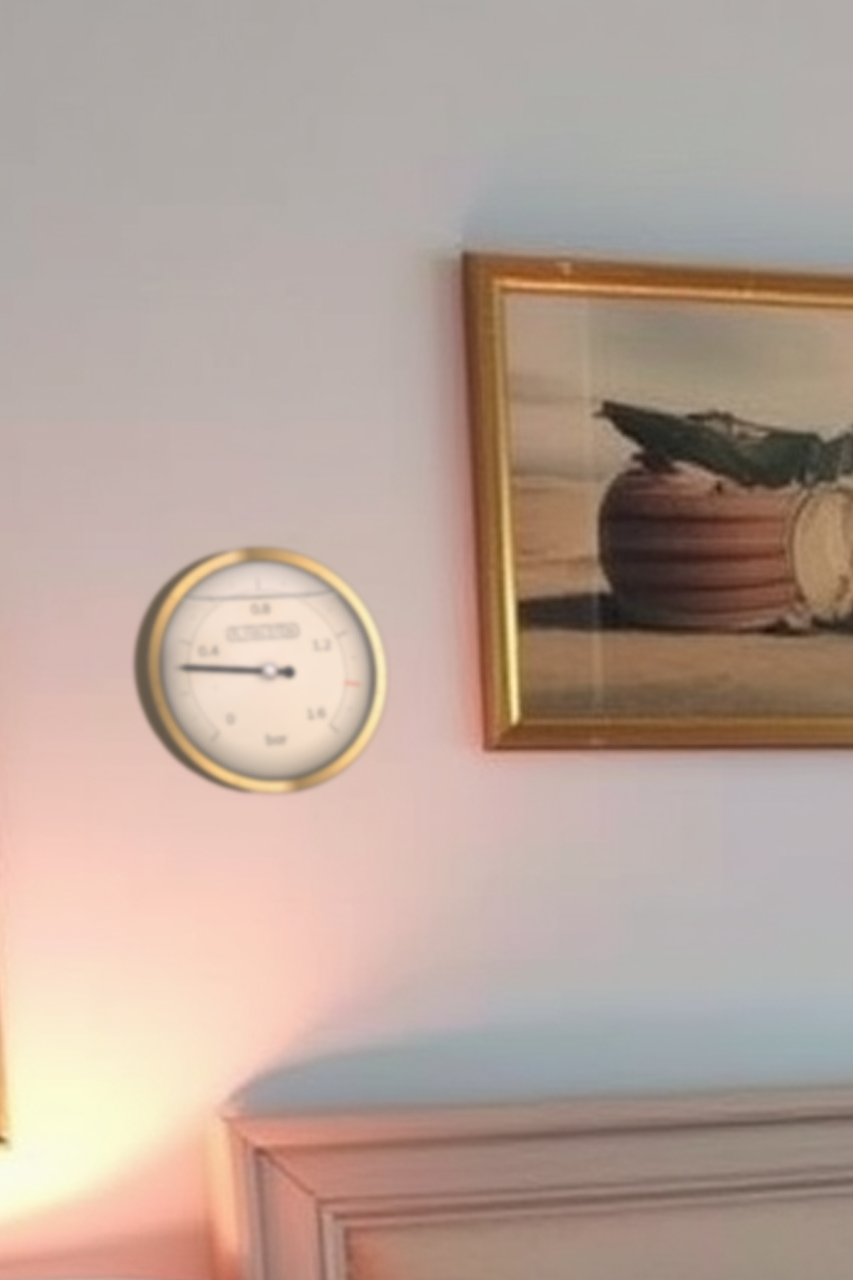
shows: 0.3 bar
